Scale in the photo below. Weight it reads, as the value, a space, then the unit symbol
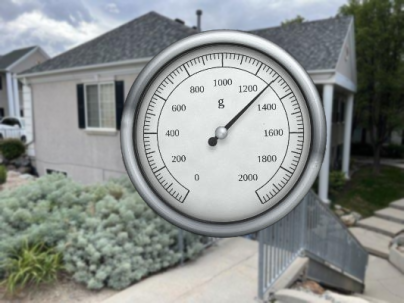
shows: 1300 g
